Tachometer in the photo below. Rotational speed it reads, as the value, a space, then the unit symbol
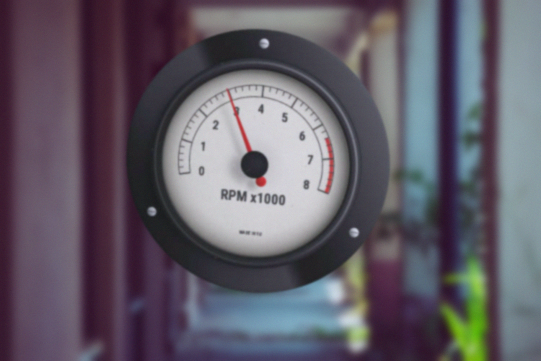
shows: 3000 rpm
